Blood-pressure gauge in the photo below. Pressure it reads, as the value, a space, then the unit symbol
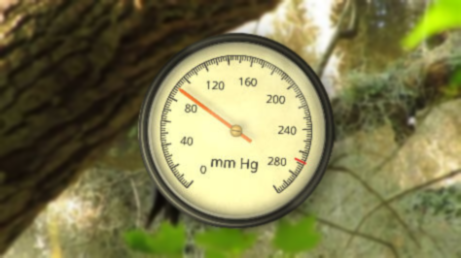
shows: 90 mmHg
